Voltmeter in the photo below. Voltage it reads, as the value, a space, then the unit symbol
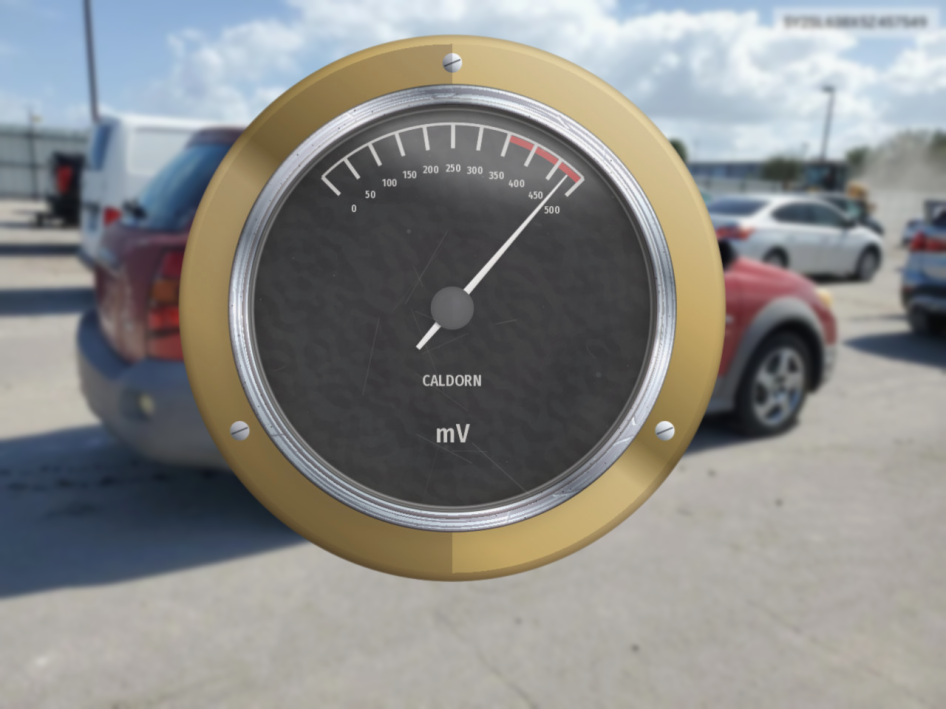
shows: 475 mV
